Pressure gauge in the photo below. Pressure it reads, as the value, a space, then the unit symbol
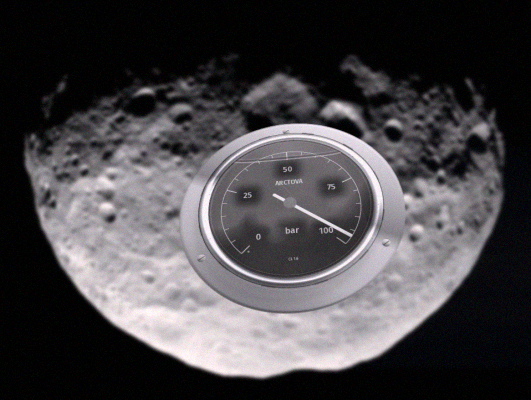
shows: 97.5 bar
